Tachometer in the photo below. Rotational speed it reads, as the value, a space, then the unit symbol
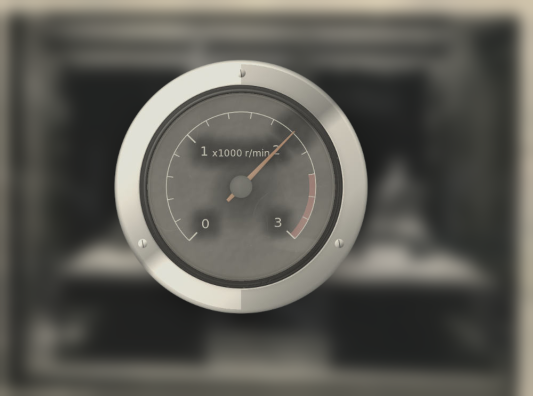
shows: 2000 rpm
